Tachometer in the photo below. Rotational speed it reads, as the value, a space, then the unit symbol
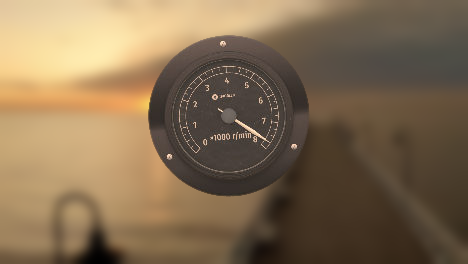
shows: 7750 rpm
